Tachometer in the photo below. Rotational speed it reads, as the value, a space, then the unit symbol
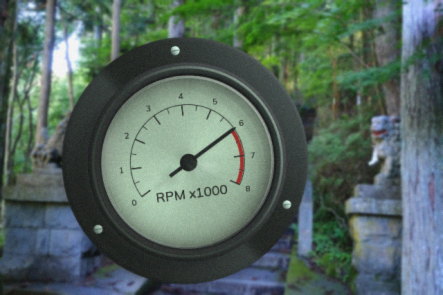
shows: 6000 rpm
